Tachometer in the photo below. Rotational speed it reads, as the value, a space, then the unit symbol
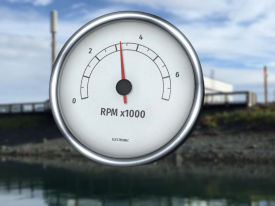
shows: 3250 rpm
